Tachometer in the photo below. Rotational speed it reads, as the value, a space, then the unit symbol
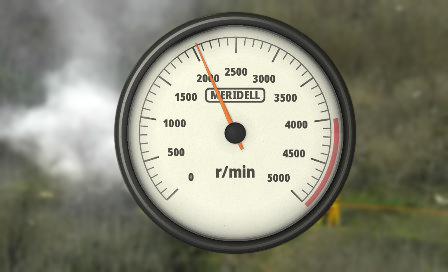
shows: 2050 rpm
